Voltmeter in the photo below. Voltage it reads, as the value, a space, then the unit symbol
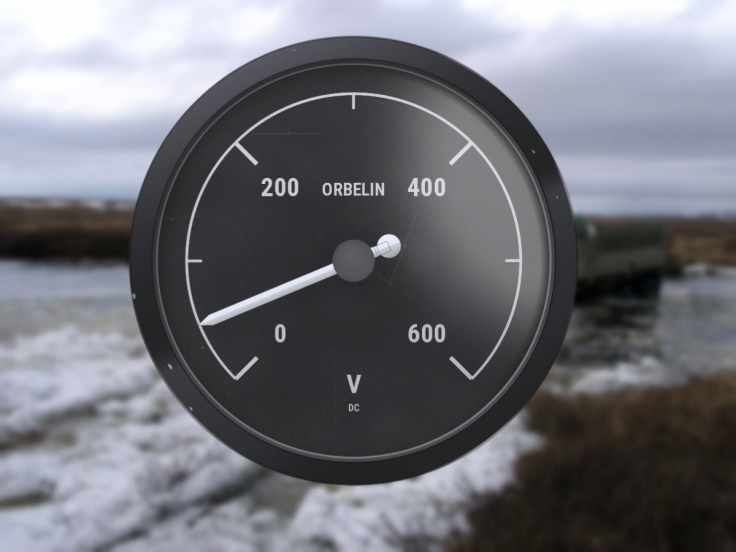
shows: 50 V
